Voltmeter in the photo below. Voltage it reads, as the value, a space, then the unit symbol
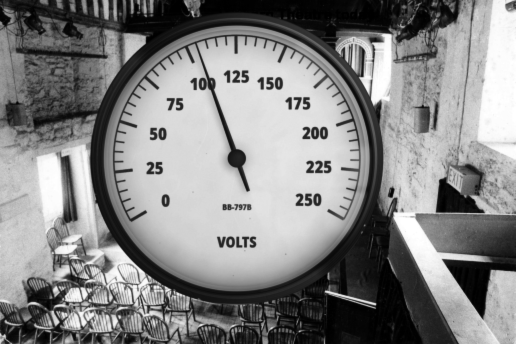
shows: 105 V
